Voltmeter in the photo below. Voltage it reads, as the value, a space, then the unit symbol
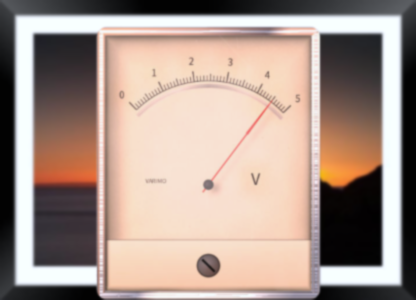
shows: 4.5 V
